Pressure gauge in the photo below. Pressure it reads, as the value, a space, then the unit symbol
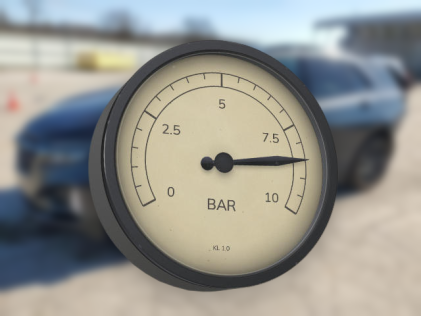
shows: 8.5 bar
